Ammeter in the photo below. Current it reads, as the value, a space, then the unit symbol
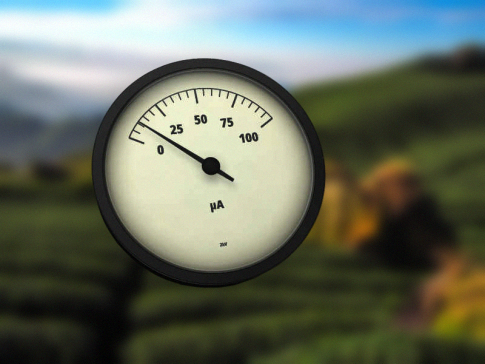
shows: 10 µA
